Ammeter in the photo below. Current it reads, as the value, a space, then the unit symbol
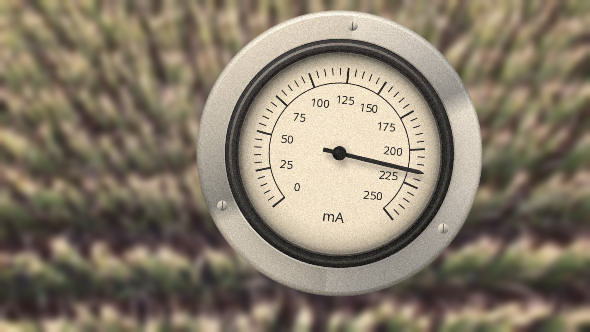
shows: 215 mA
